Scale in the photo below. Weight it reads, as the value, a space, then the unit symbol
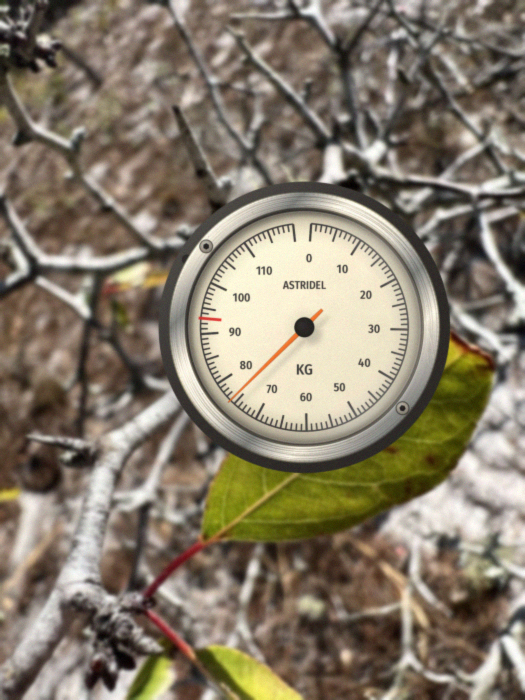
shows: 76 kg
